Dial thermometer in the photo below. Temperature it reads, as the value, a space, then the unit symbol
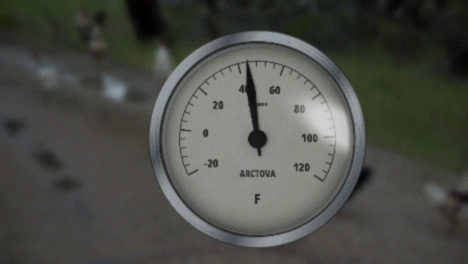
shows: 44 °F
